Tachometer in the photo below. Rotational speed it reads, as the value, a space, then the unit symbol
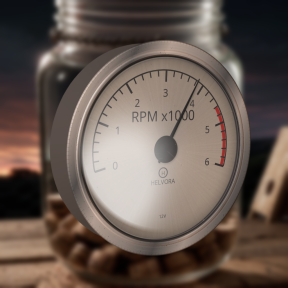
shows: 3800 rpm
